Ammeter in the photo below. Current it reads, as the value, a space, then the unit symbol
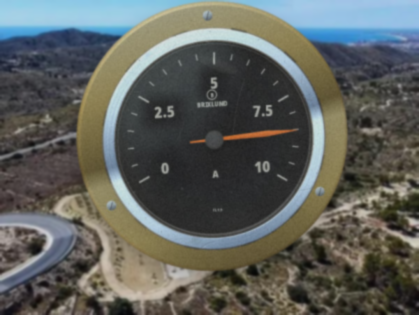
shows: 8.5 A
